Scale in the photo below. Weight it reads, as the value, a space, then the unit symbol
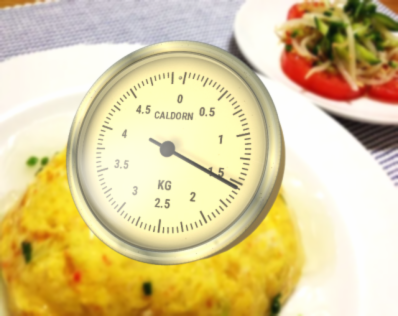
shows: 1.55 kg
